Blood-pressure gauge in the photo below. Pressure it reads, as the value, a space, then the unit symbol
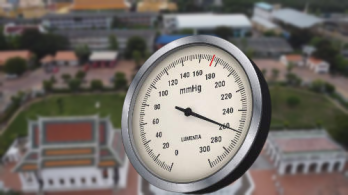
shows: 260 mmHg
